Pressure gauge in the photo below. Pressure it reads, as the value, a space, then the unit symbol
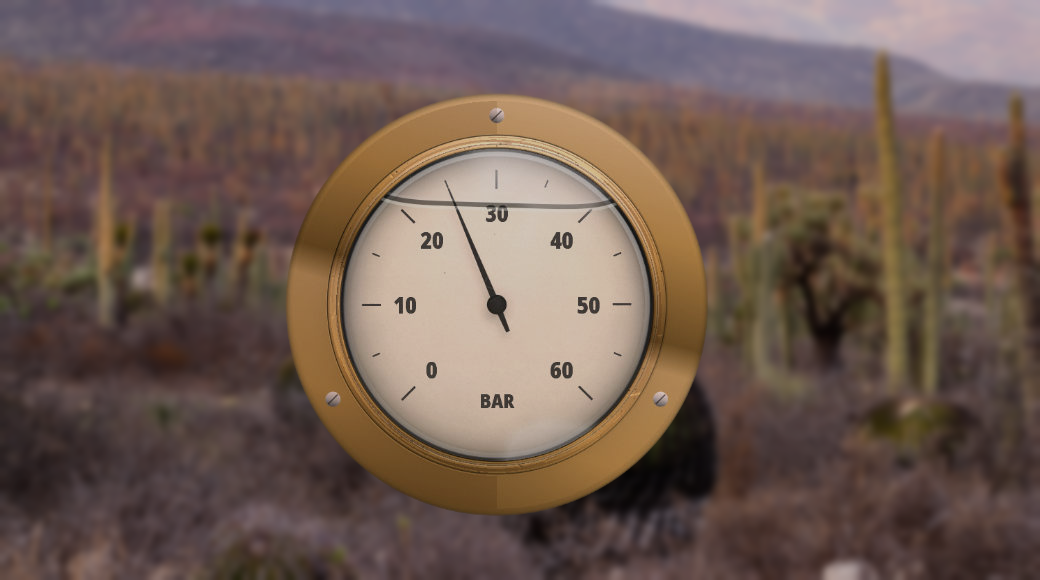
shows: 25 bar
